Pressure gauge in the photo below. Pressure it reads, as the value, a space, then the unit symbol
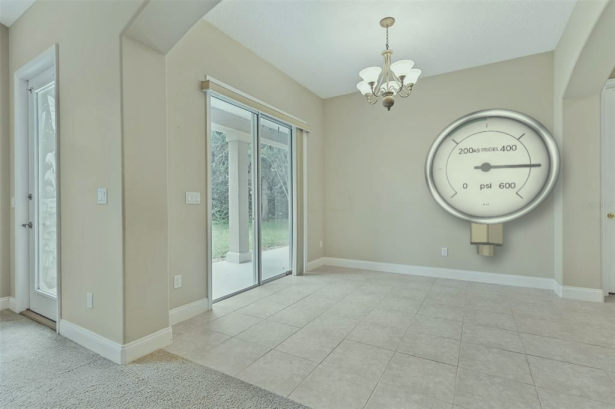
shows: 500 psi
